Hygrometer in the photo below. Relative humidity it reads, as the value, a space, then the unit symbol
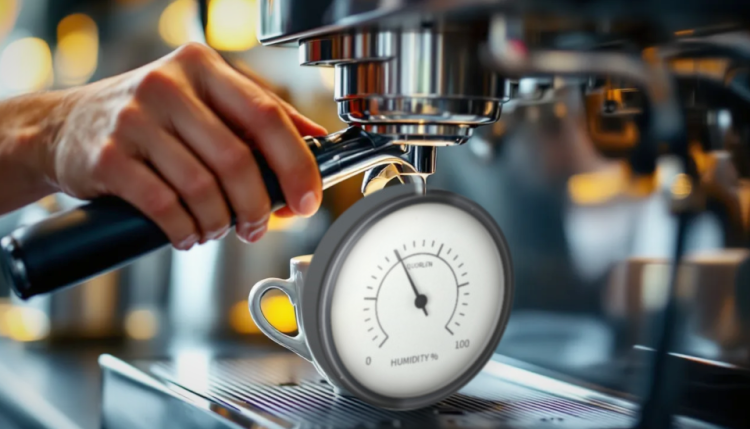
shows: 40 %
